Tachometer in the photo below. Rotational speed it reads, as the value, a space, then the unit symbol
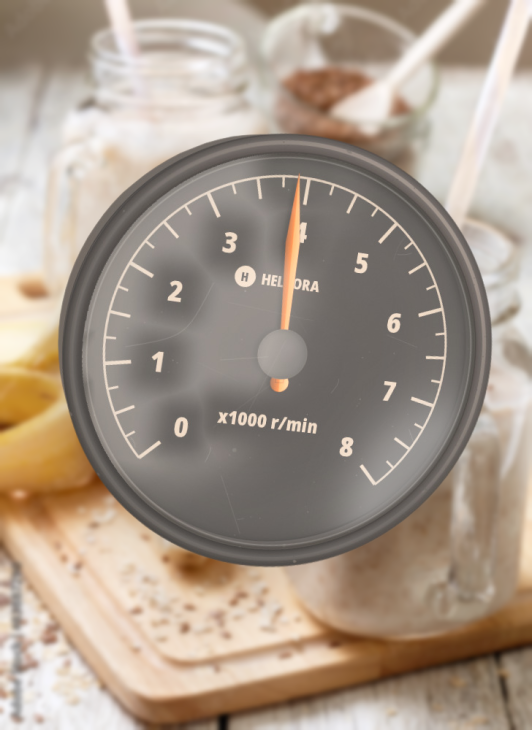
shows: 3875 rpm
